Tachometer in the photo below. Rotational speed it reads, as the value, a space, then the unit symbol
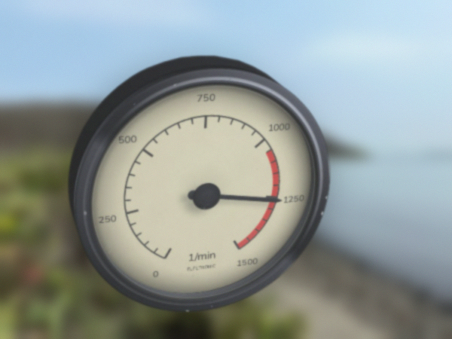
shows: 1250 rpm
